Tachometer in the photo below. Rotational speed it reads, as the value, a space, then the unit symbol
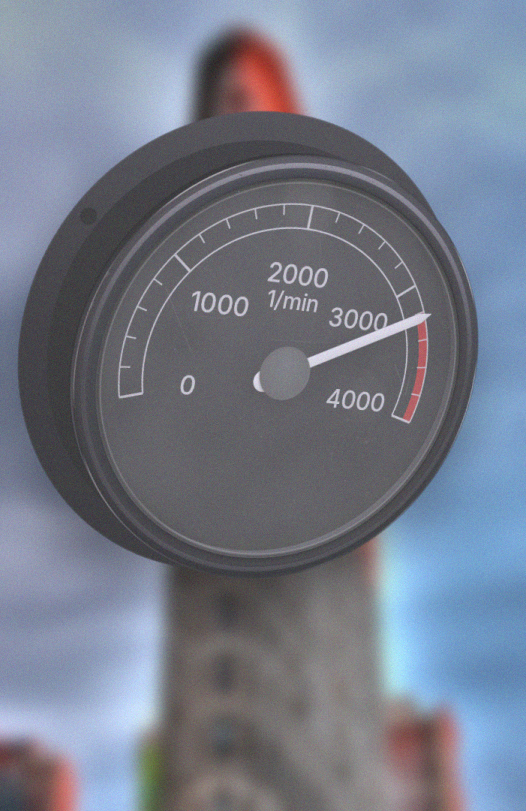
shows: 3200 rpm
